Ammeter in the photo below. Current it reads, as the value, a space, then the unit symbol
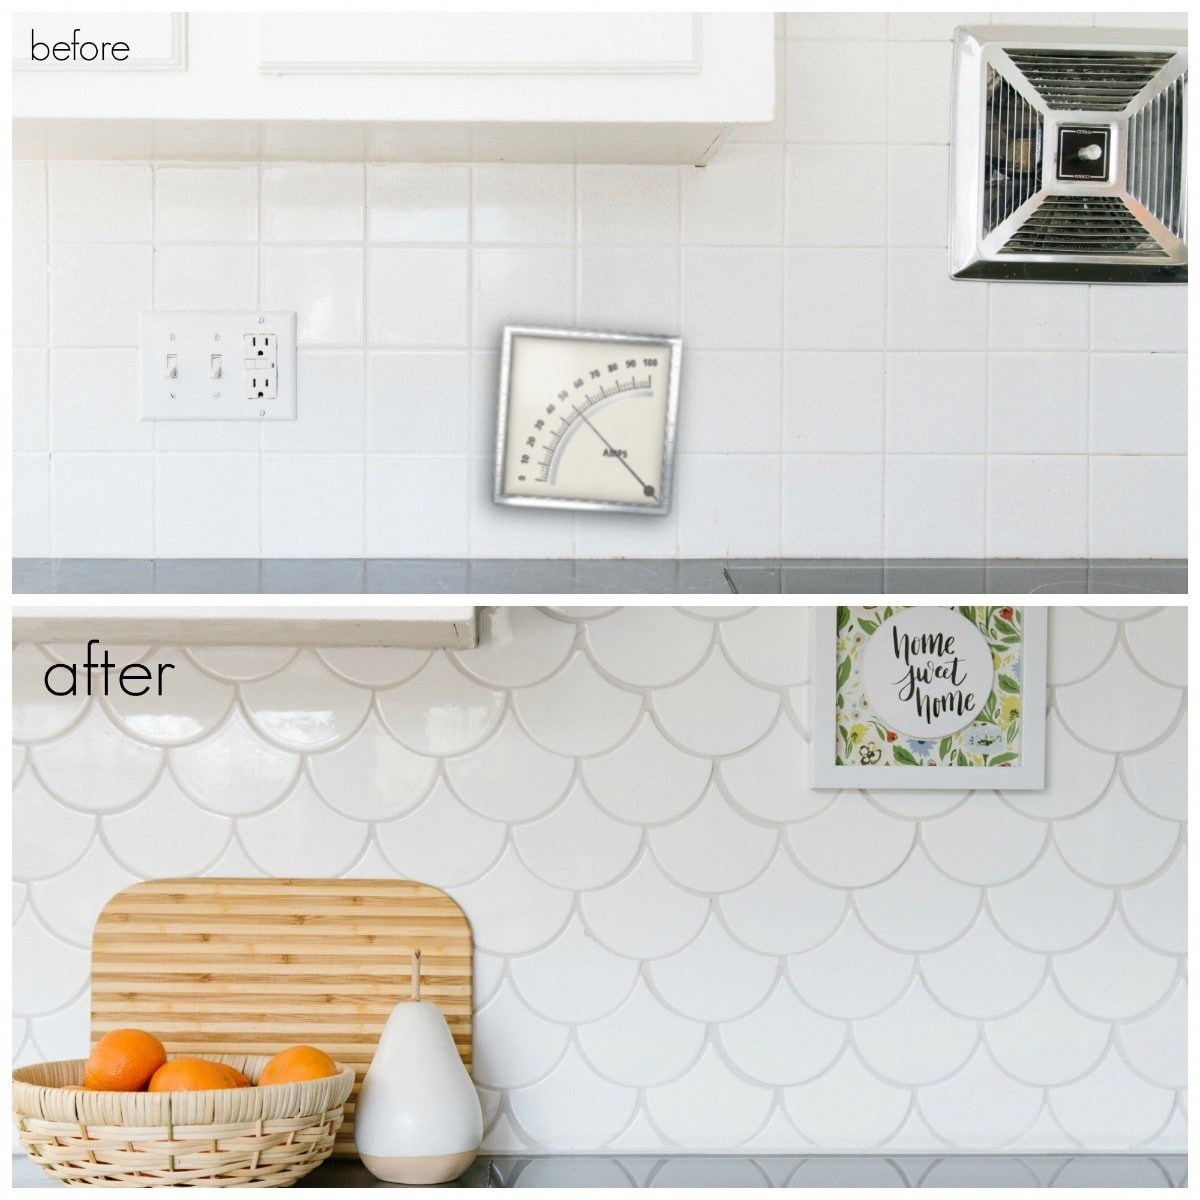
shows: 50 A
